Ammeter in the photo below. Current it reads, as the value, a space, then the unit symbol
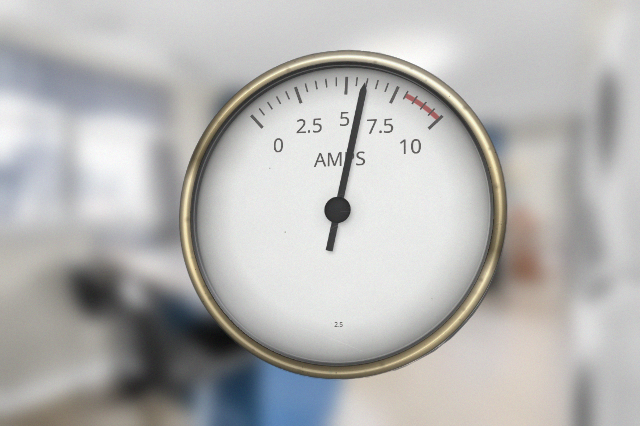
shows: 6 A
